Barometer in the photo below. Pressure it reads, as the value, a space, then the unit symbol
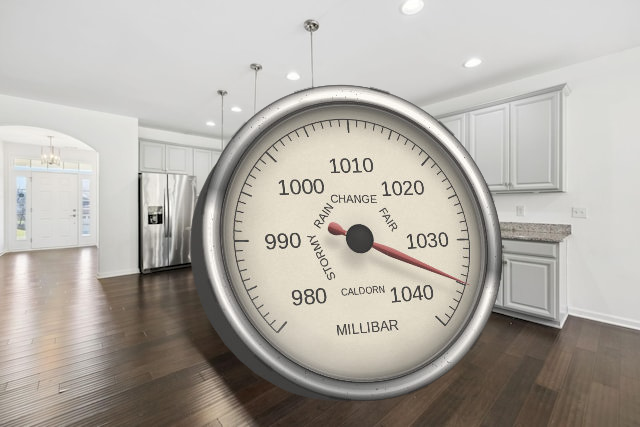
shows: 1035 mbar
